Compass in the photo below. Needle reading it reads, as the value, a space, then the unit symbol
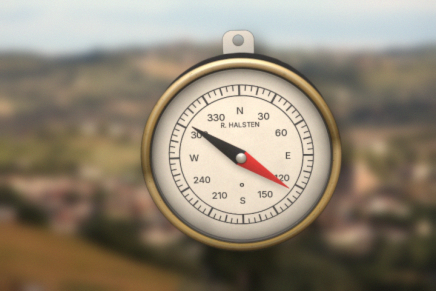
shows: 125 °
